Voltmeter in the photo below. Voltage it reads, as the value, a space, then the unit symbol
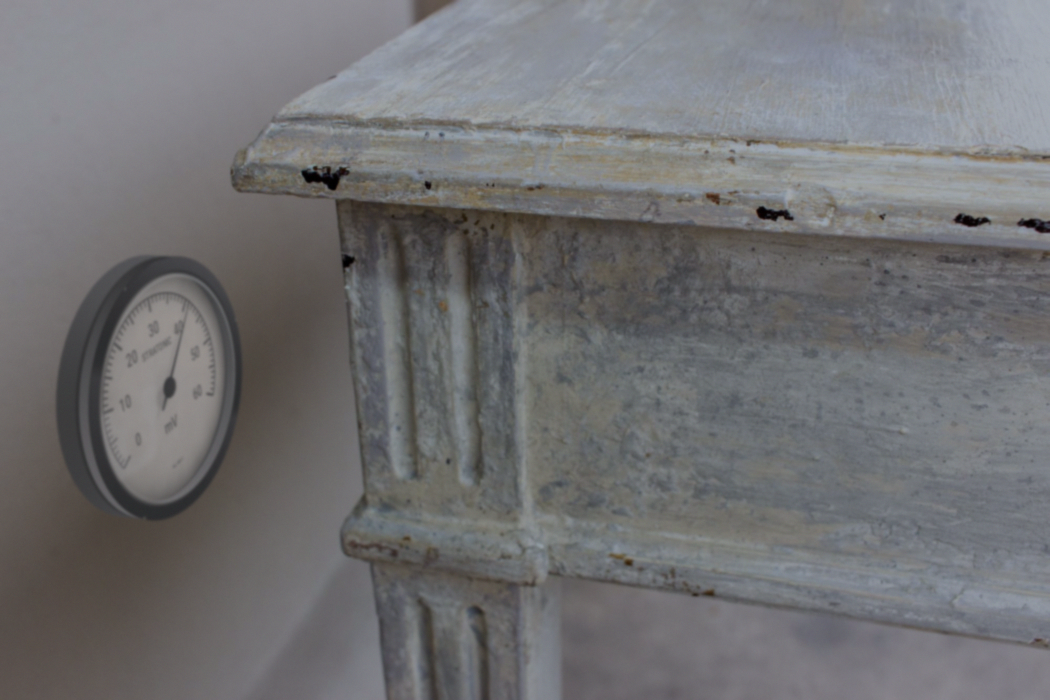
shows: 40 mV
